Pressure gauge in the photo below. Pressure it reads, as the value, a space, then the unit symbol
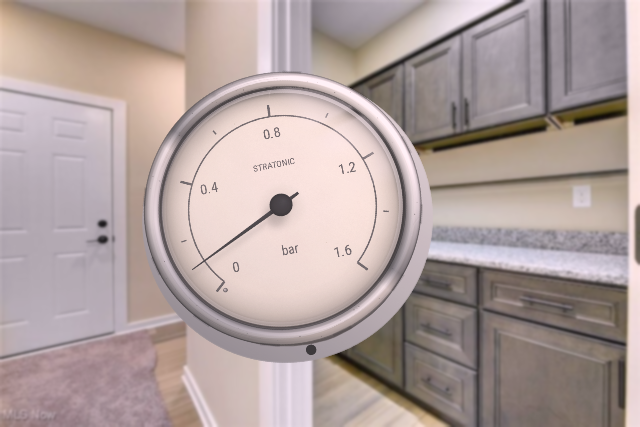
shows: 0.1 bar
